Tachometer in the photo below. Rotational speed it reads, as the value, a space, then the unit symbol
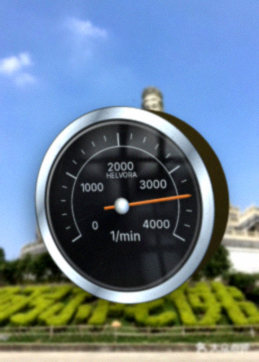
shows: 3400 rpm
